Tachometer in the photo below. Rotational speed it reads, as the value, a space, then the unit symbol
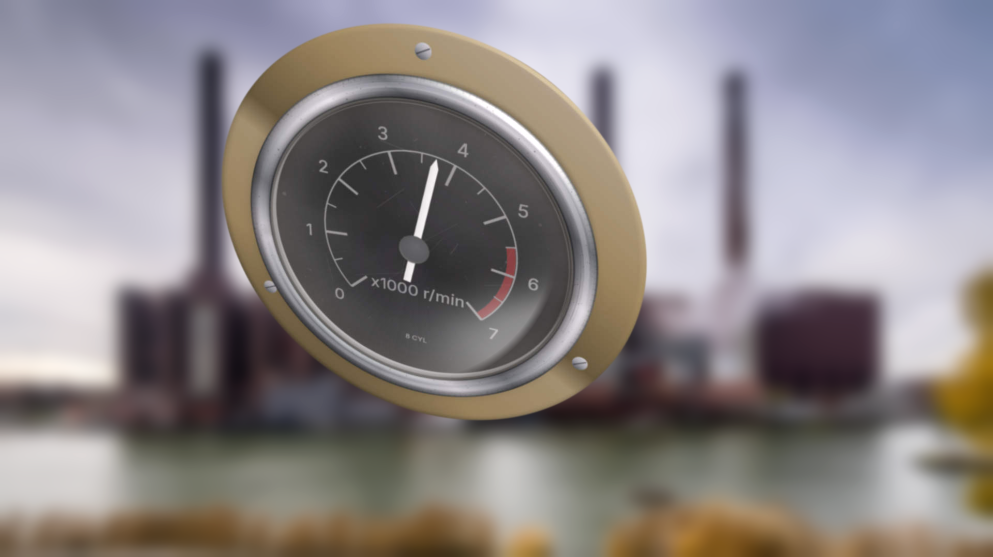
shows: 3750 rpm
